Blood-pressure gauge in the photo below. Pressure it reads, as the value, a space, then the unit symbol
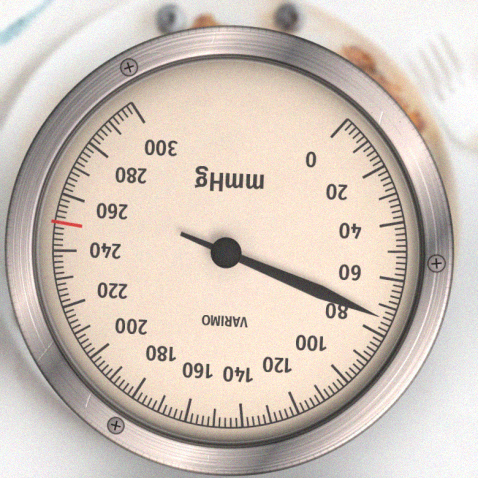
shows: 74 mmHg
